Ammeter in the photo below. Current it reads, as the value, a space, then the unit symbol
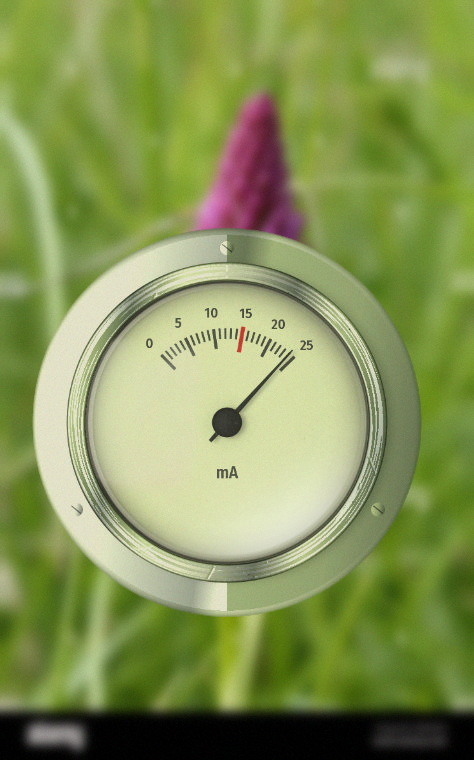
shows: 24 mA
